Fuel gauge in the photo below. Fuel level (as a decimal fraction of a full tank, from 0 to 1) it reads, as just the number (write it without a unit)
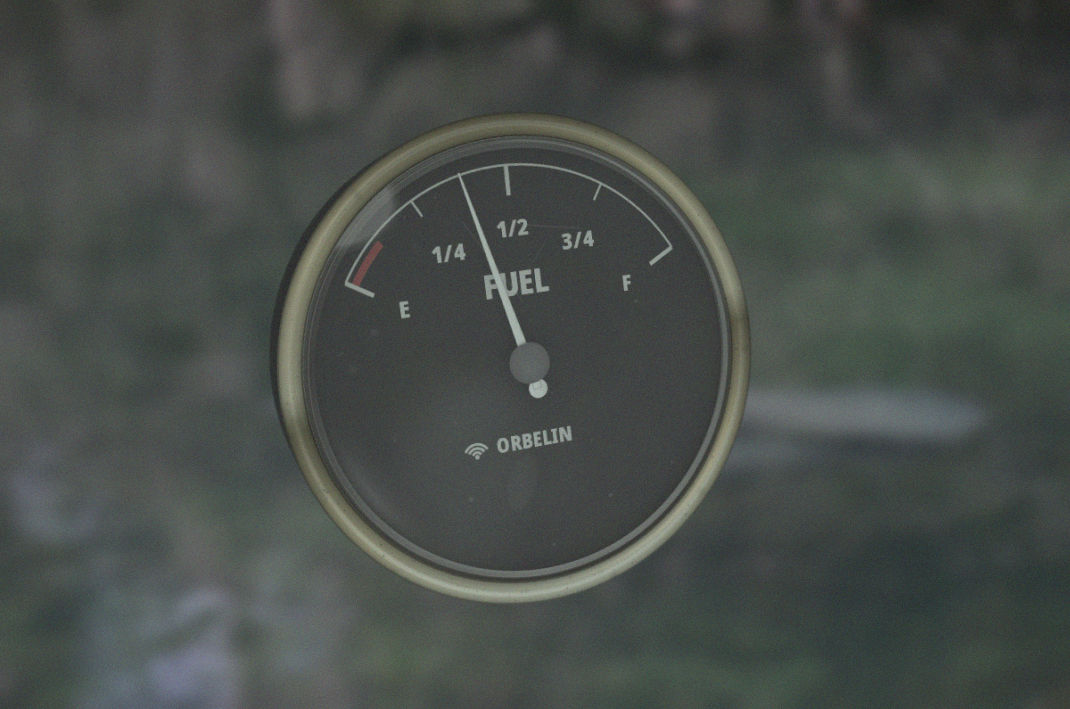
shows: 0.375
